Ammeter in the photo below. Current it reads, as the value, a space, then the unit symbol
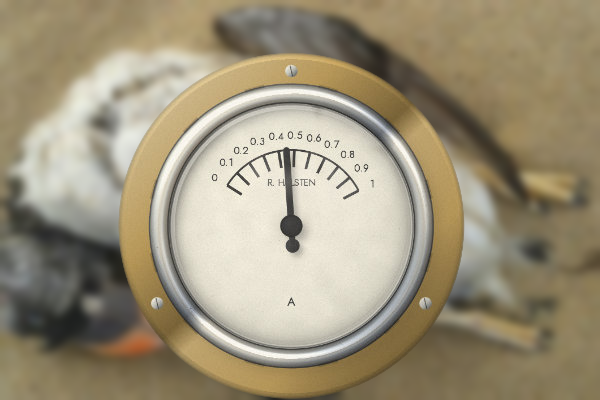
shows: 0.45 A
